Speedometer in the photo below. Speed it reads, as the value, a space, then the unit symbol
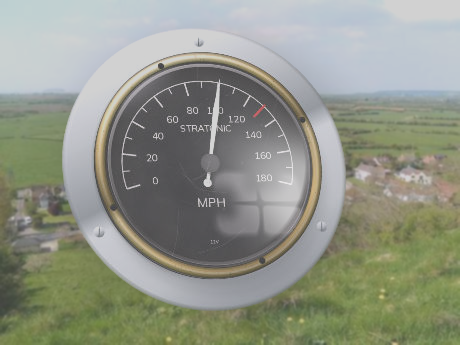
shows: 100 mph
